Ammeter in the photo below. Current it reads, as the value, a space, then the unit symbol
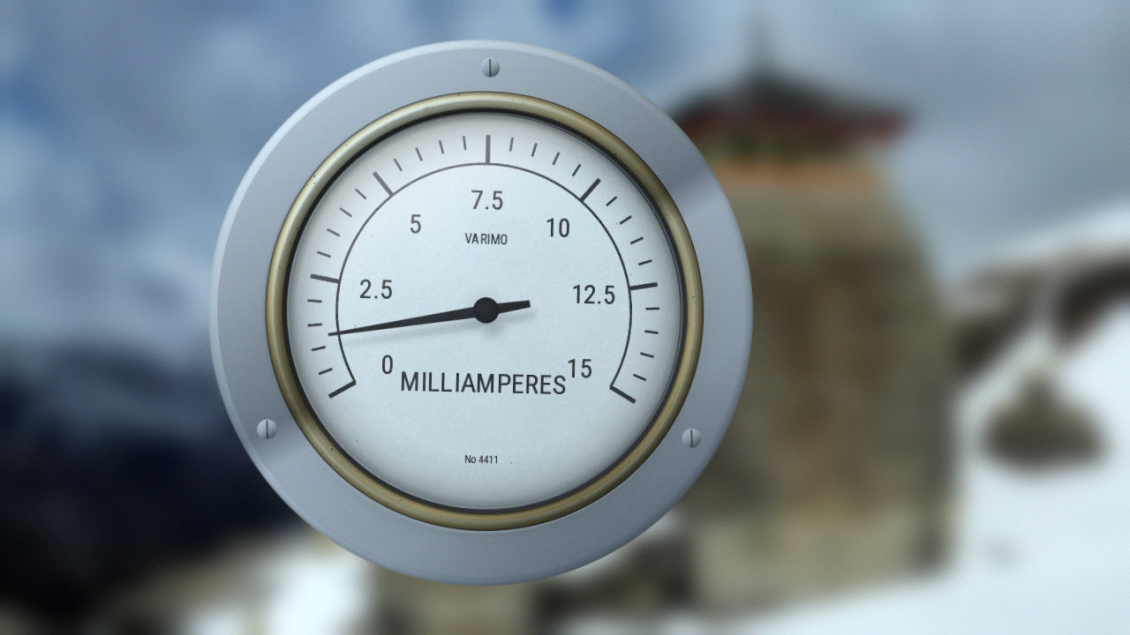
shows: 1.25 mA
